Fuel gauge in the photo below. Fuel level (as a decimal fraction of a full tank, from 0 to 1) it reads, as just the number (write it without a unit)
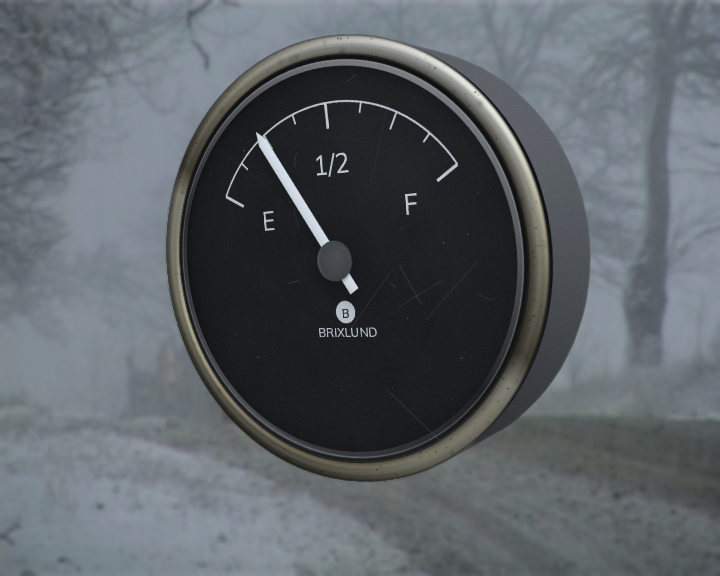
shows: 0.25
